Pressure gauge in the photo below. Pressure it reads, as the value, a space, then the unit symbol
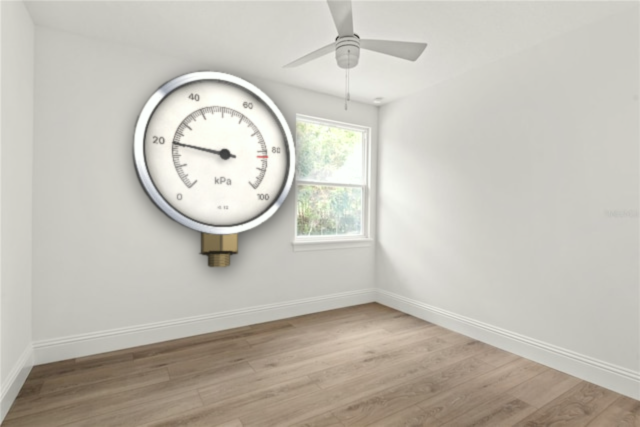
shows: 20 kPa
